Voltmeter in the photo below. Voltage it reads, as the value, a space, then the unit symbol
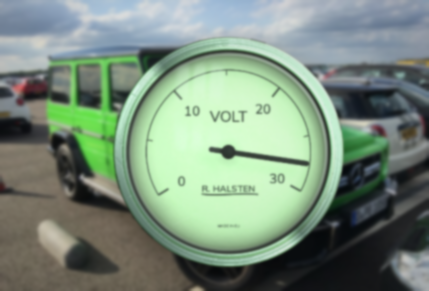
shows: 27.5 V
